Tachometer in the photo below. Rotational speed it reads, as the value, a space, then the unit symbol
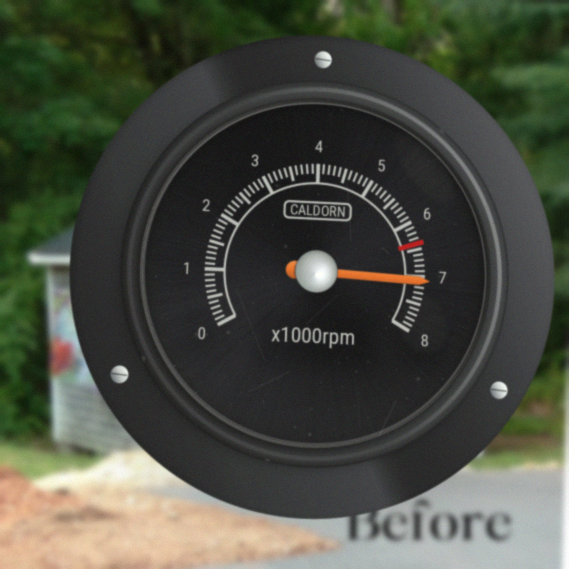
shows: 7100 rpm
